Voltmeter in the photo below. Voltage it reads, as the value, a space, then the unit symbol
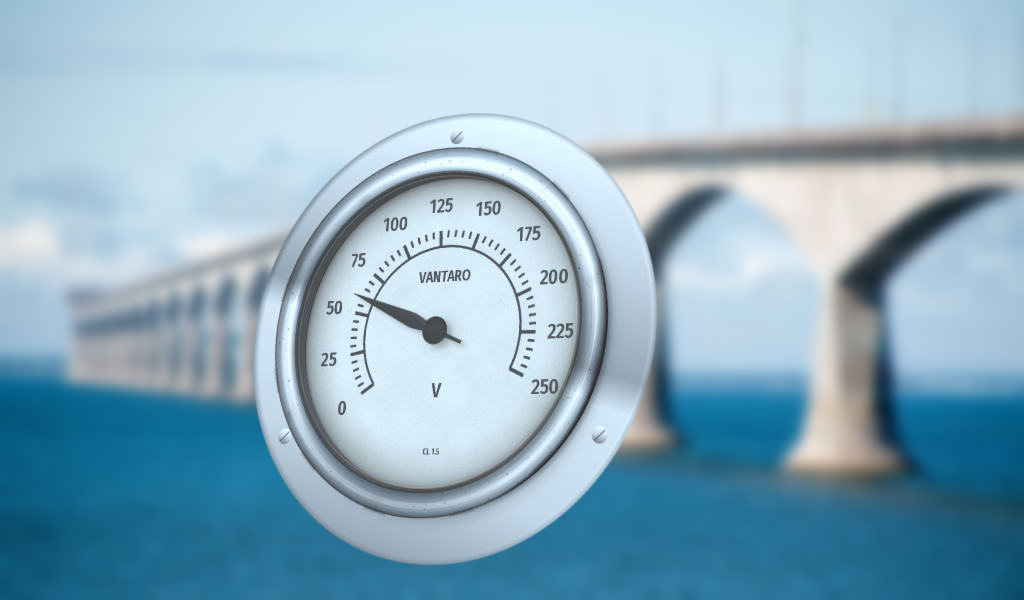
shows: 60 V
